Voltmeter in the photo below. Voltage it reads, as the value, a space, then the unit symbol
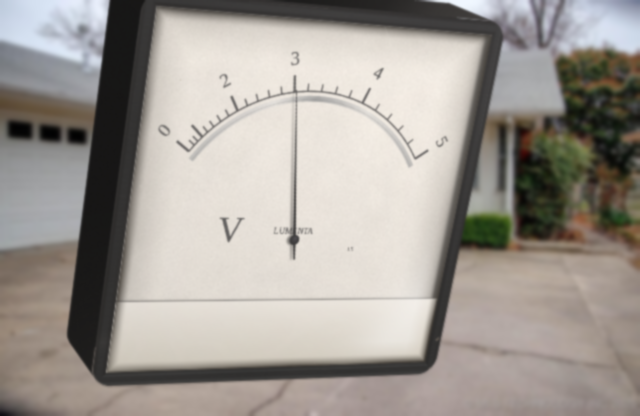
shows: 3 V
